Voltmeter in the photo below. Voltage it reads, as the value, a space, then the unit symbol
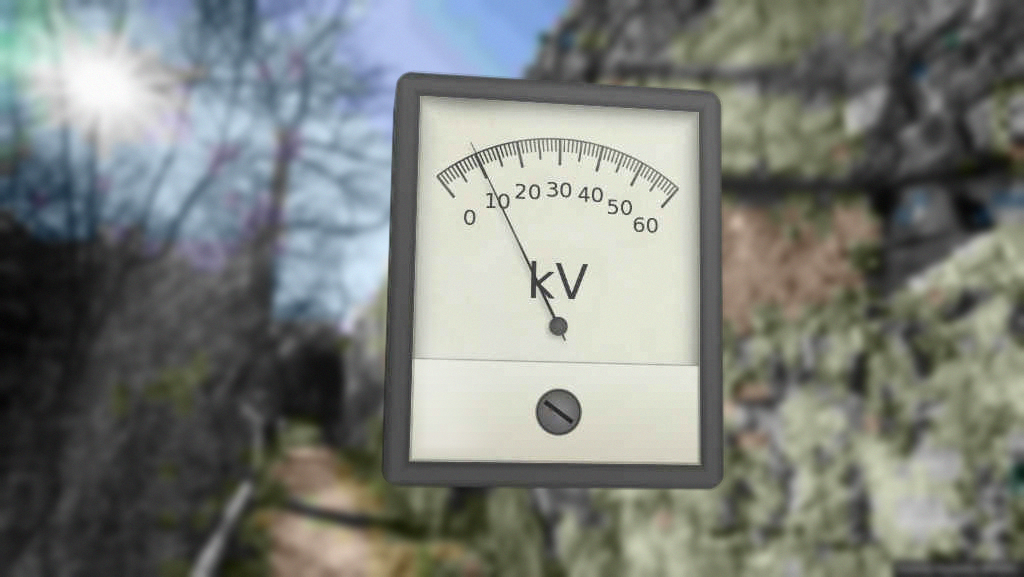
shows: 10 kV
